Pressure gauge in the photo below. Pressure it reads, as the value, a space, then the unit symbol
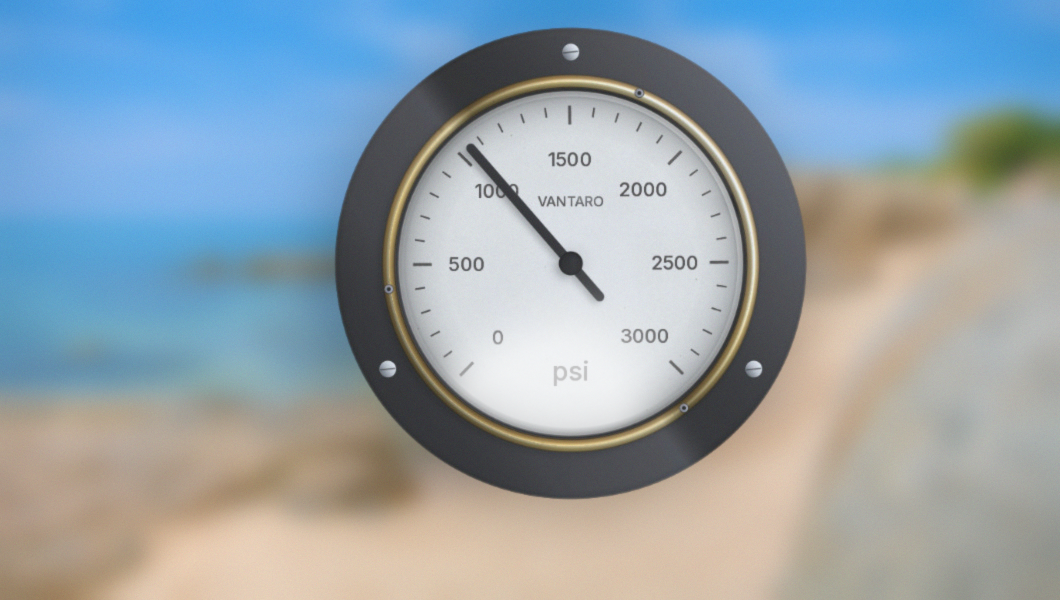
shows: 1050 psi
